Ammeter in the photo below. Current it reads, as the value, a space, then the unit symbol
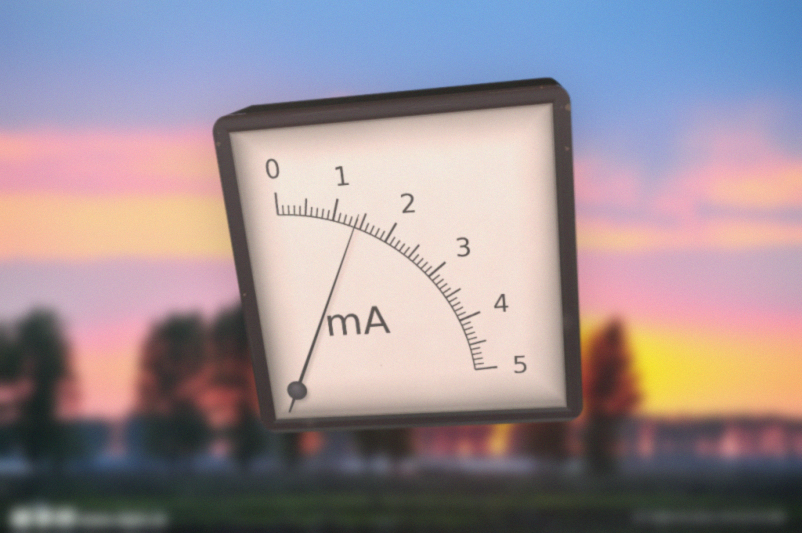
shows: 1.4 mA
